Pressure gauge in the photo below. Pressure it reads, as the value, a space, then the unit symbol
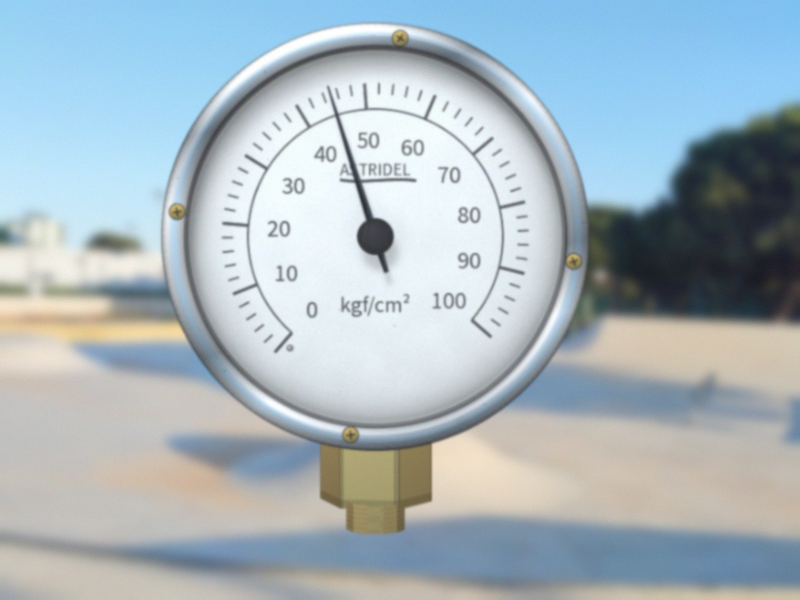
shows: 45 kg/cm²
